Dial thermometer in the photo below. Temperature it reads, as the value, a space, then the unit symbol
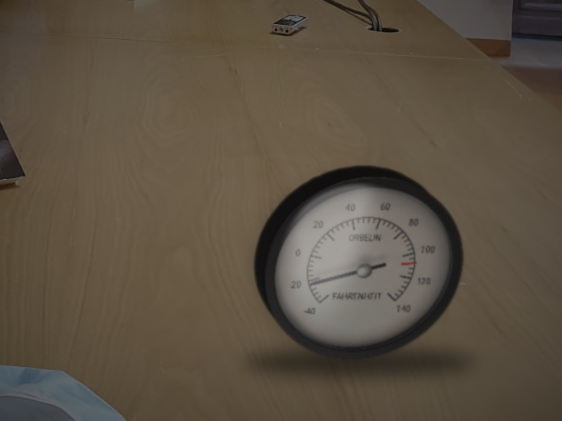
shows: -20 °F
